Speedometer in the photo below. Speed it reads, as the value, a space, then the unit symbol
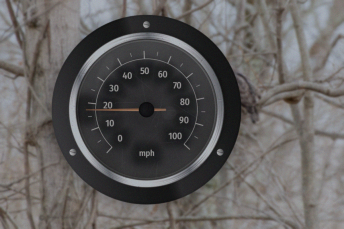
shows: 17.5 mph
